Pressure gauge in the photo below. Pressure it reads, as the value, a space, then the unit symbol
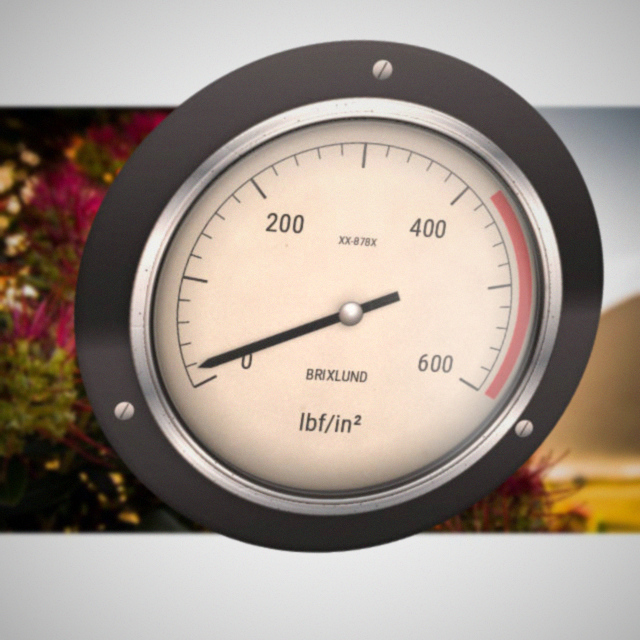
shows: 20 psi
